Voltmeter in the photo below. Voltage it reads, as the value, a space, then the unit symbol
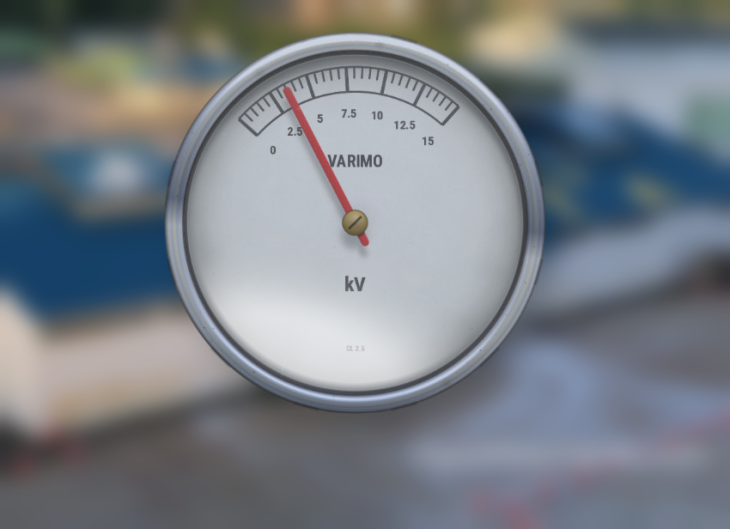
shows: 3.5 kV
